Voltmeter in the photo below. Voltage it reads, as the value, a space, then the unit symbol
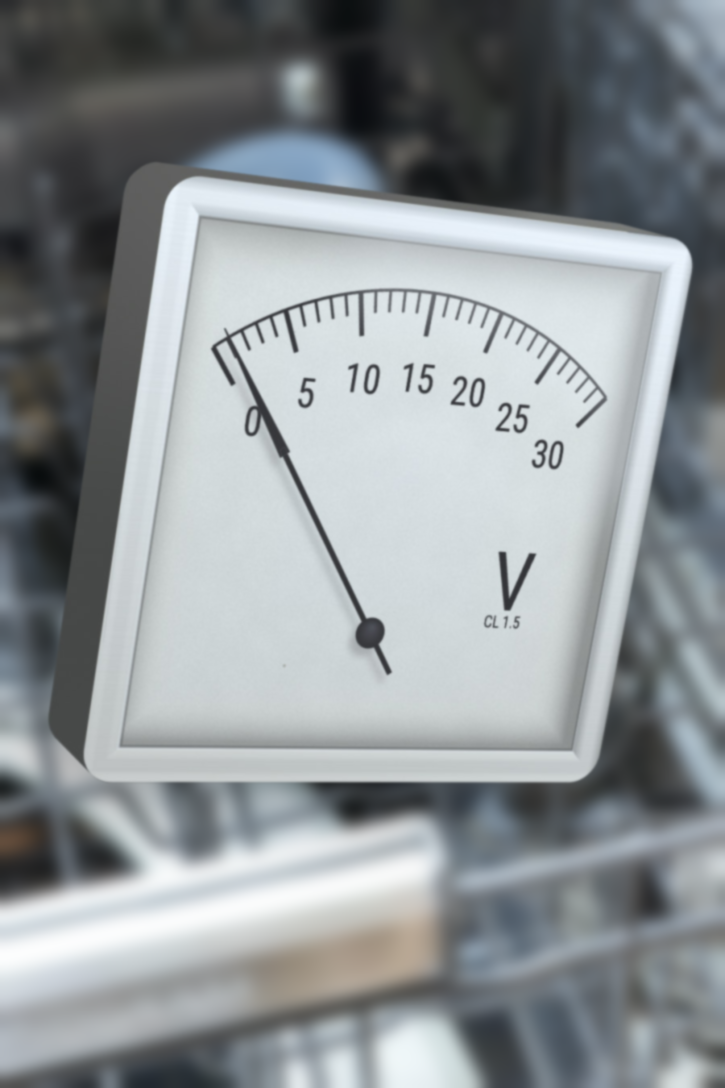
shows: 1 V
